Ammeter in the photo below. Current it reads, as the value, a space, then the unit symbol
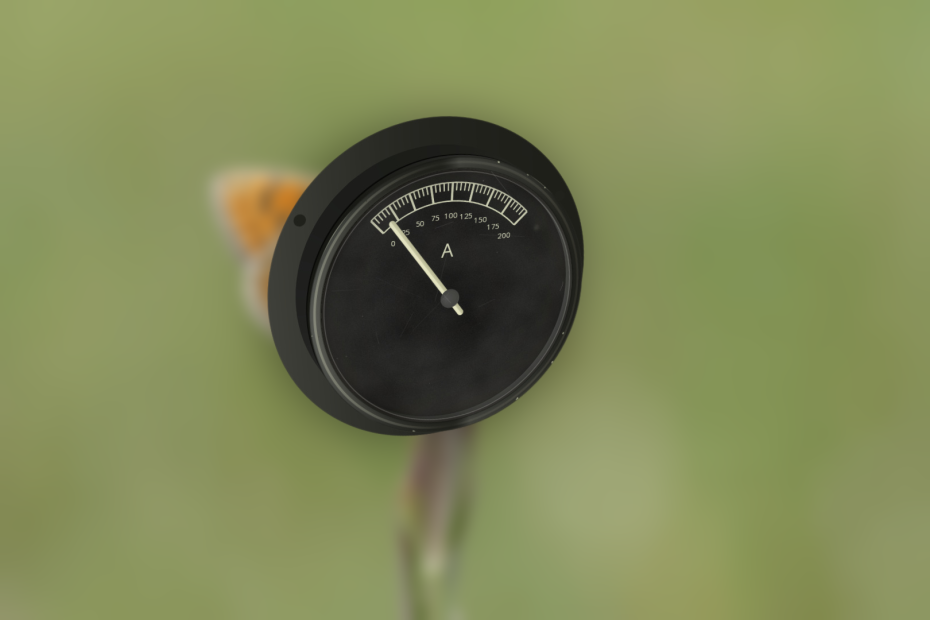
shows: 15 A
